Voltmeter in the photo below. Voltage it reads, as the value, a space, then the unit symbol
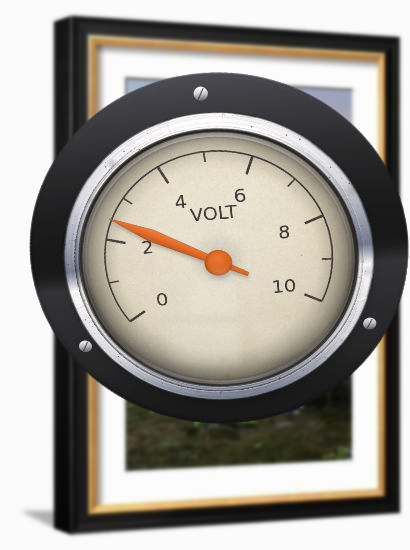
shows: 2.5 V
